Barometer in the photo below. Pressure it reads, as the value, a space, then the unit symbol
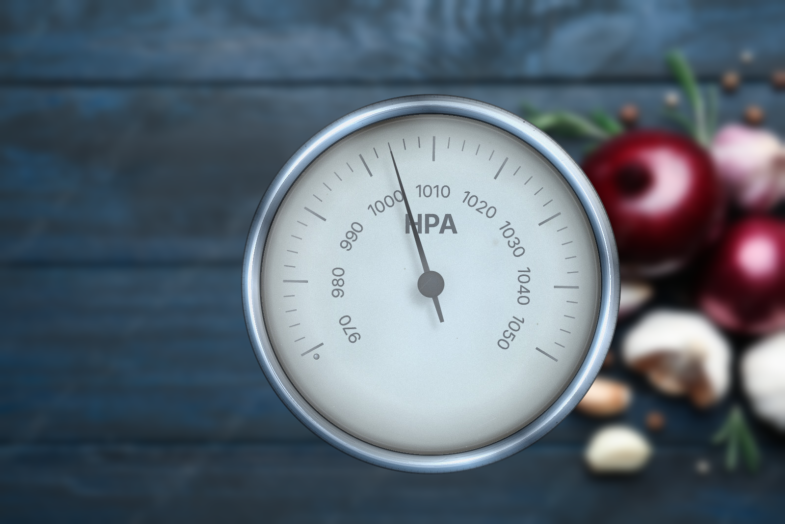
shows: 1004 hPa
